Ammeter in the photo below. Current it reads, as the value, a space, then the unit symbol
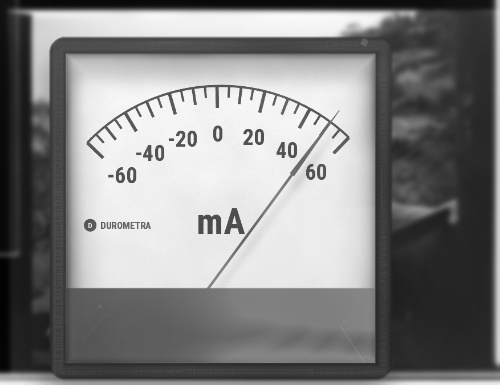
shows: 50 mA
